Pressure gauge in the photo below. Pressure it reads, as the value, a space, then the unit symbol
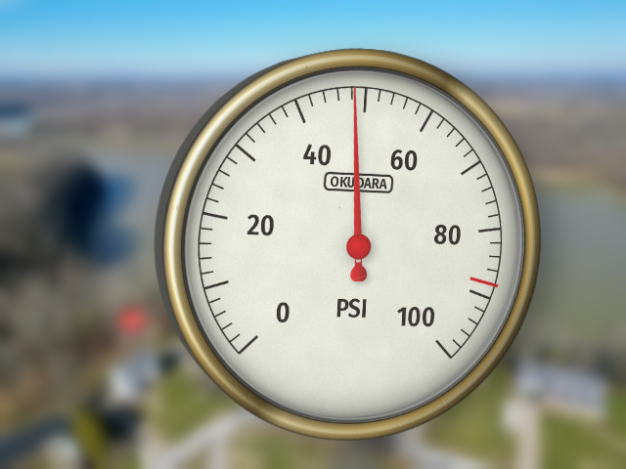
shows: 48 psi
